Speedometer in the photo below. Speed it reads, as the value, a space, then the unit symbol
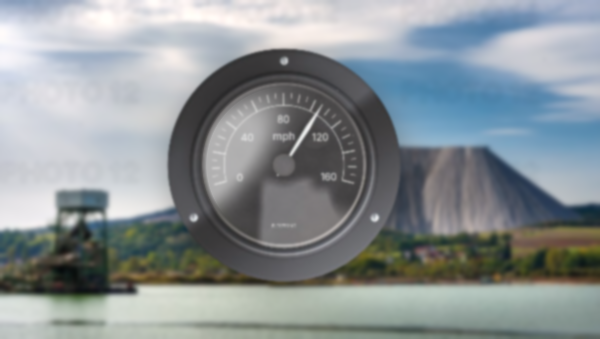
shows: 105 mph
